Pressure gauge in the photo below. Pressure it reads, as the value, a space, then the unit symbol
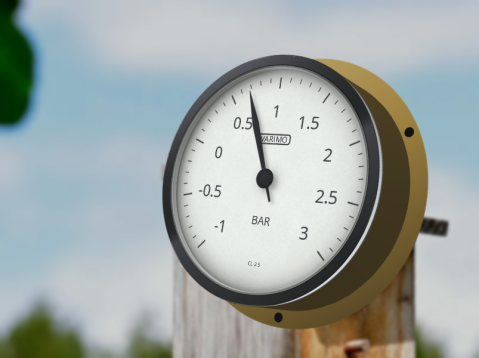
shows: 0.7 bar
